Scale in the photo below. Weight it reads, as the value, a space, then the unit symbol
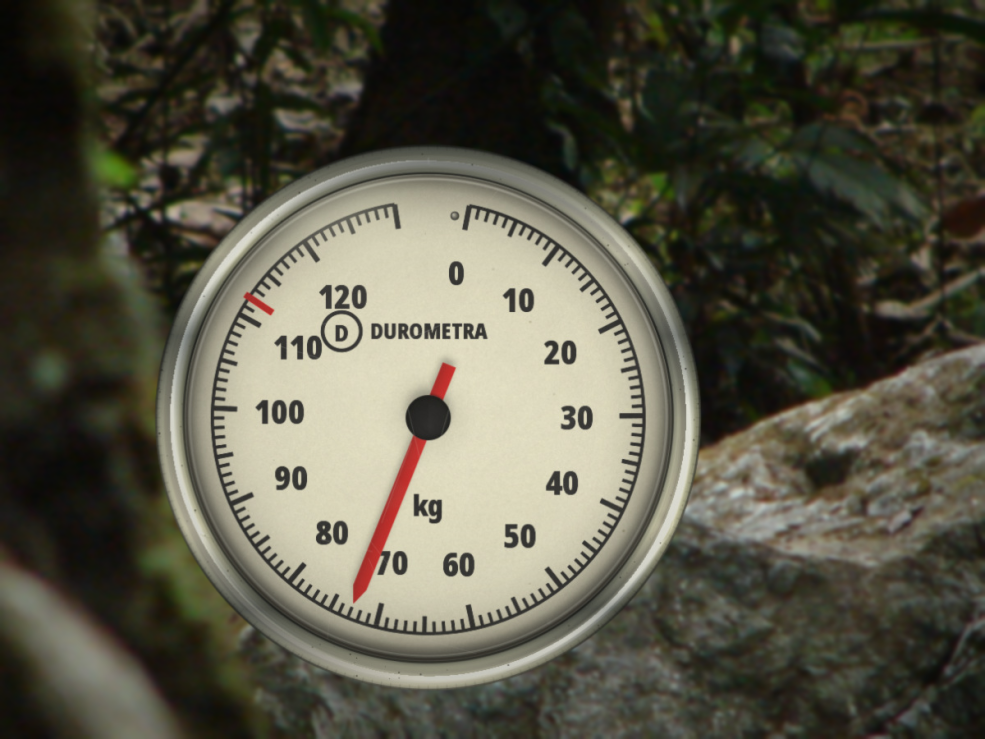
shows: 73 kg
